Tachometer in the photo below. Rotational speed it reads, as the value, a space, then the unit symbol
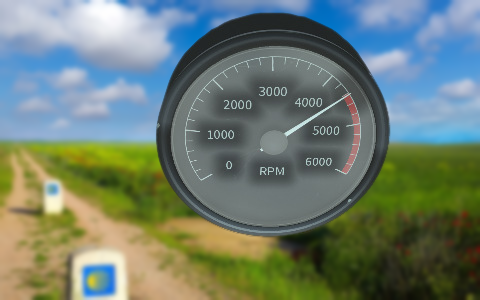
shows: 4400 rpm
